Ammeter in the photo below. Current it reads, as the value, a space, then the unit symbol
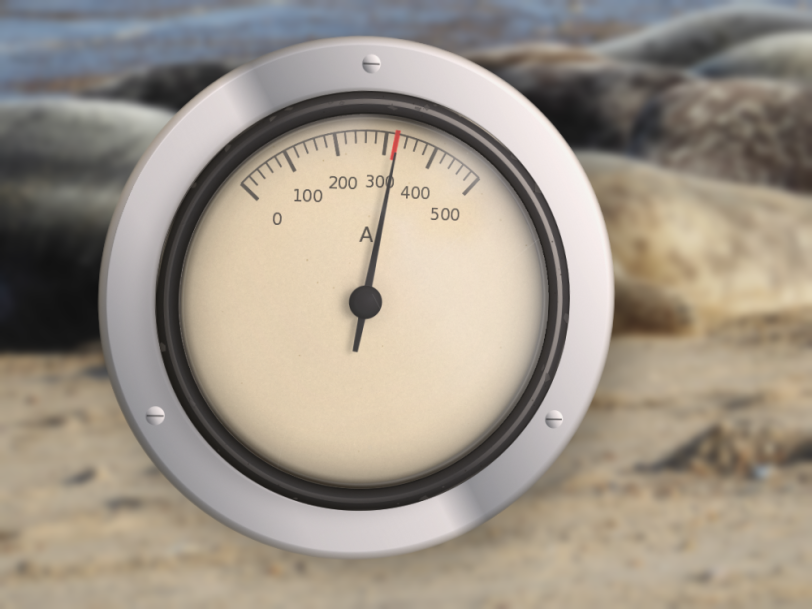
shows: 320 A
